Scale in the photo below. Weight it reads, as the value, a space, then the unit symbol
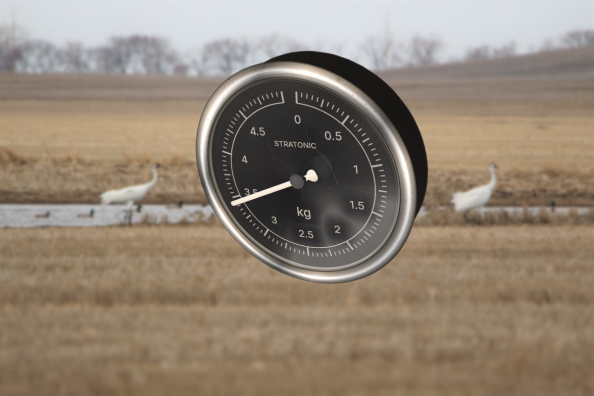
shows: 3.45 kg
